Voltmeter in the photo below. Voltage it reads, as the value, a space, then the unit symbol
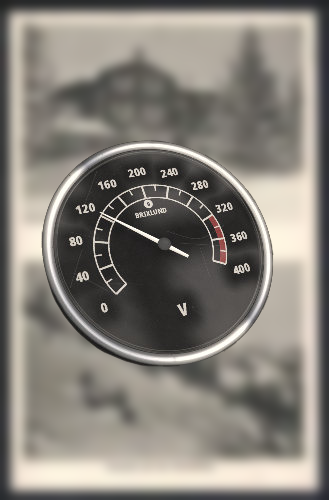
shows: 120 V
